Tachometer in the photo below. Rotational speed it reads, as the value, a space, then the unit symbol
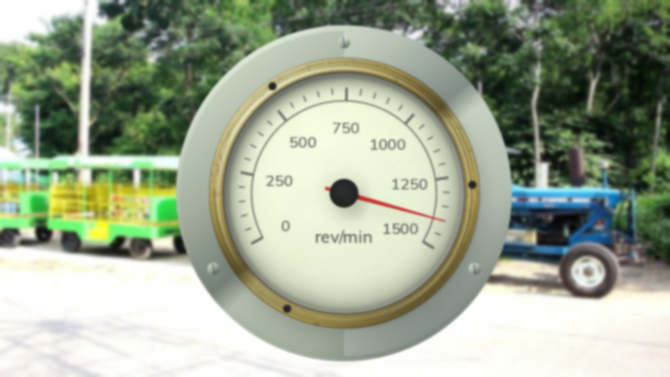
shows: 1400 rpm
